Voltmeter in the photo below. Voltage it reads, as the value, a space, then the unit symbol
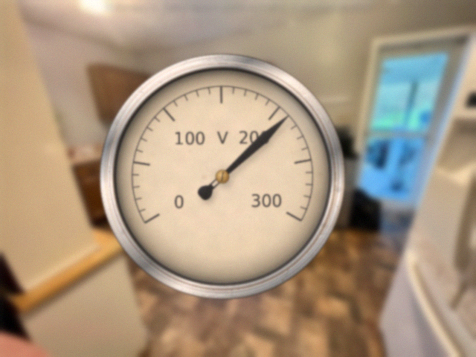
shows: 210 V
